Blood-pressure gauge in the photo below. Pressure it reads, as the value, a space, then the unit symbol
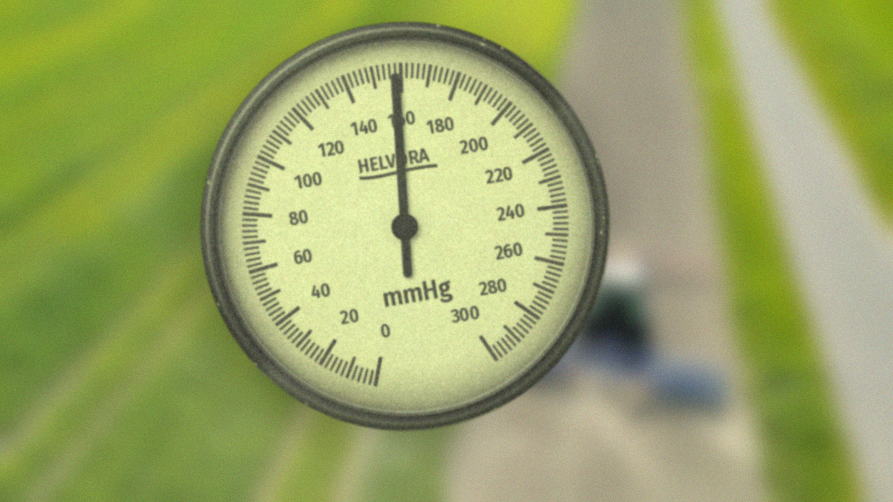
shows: 158 mmHg
